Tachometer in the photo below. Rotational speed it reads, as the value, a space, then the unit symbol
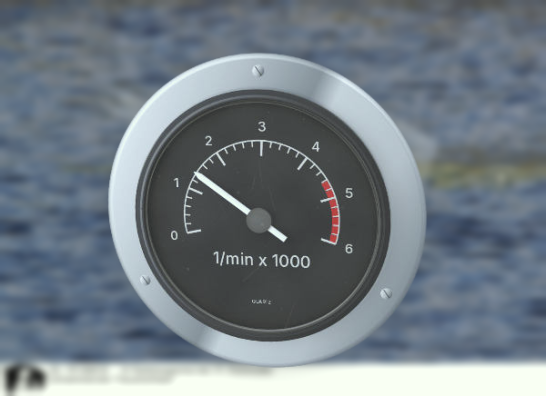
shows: 1400 rpm
